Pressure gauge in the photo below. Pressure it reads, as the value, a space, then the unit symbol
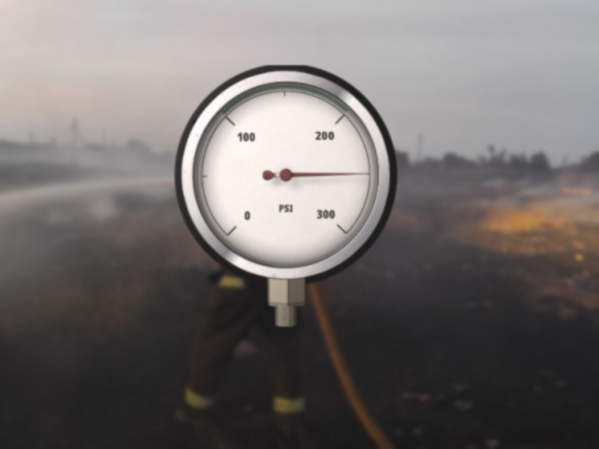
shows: 250 psi
